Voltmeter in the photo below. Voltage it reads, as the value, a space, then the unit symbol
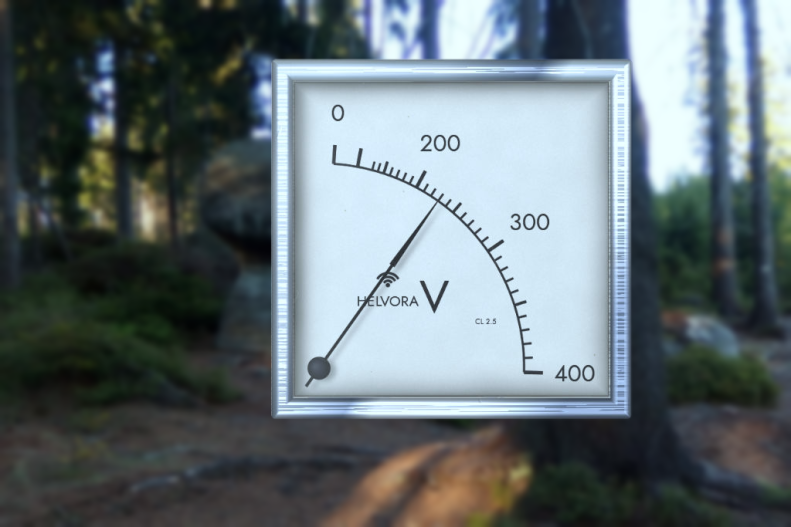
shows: 230 V
